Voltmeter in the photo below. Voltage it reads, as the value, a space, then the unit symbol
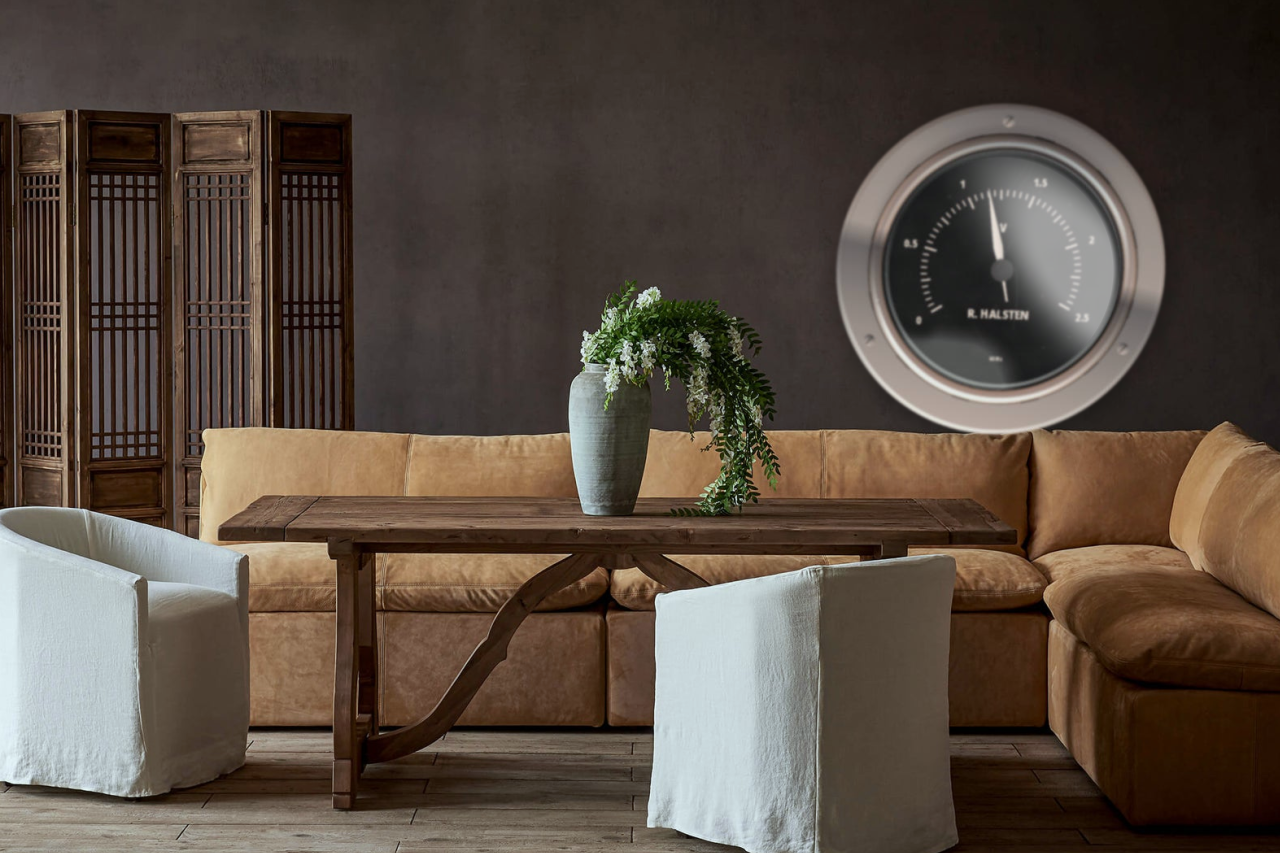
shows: 1.15 V
